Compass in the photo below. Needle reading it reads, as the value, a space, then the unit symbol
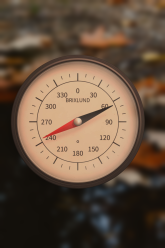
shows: 245 °
